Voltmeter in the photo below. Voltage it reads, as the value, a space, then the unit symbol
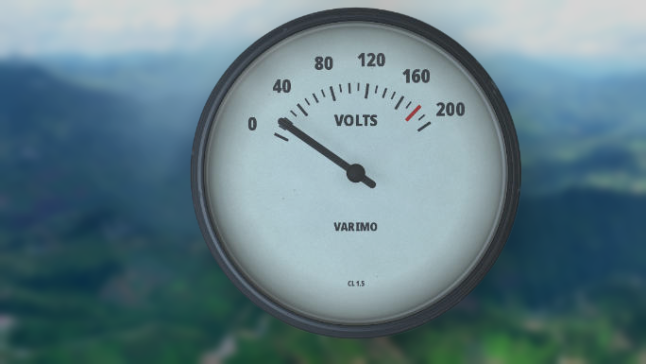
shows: 15 V
